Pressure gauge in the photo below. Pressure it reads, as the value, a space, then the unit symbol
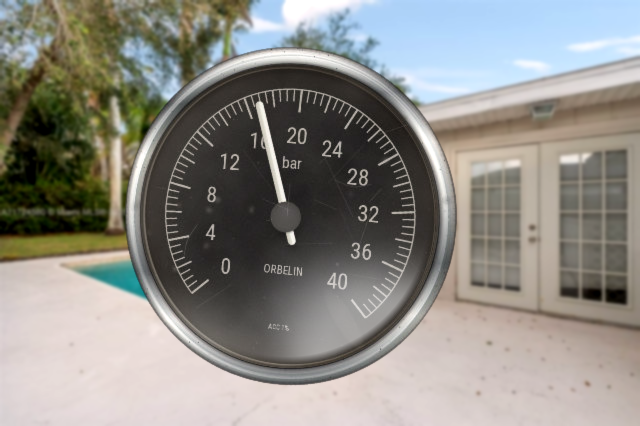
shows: 17 bar
